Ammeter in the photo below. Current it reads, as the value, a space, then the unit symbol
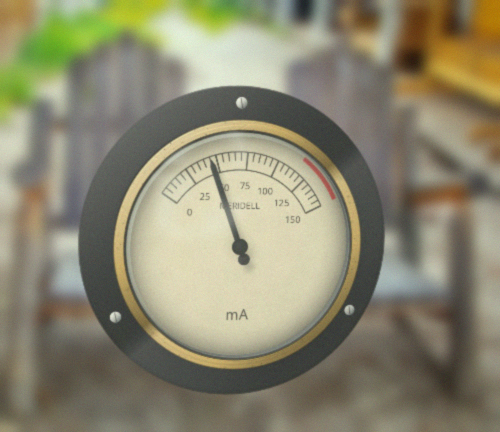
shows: 45 mA
